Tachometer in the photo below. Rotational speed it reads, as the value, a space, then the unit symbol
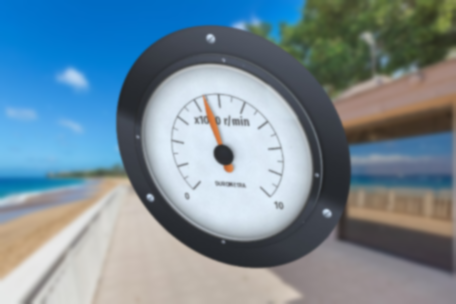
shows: 4500 rpm
